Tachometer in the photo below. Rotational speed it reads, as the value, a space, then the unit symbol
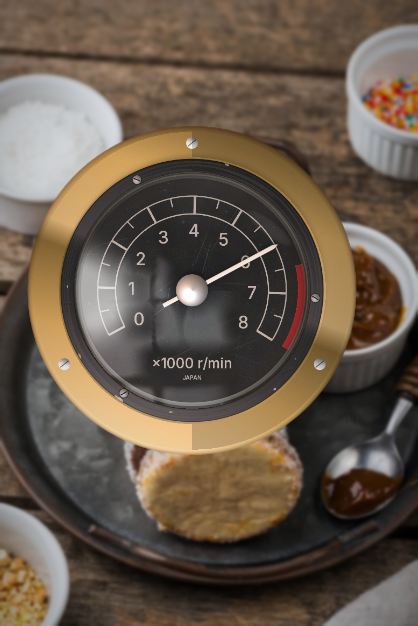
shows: 6000 rpm
